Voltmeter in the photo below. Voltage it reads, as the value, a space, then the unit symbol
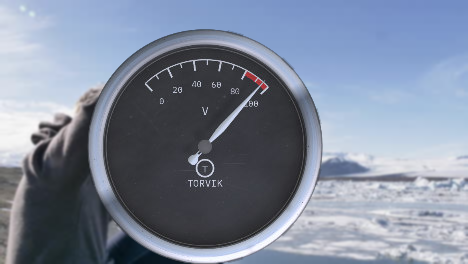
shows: 95 V
